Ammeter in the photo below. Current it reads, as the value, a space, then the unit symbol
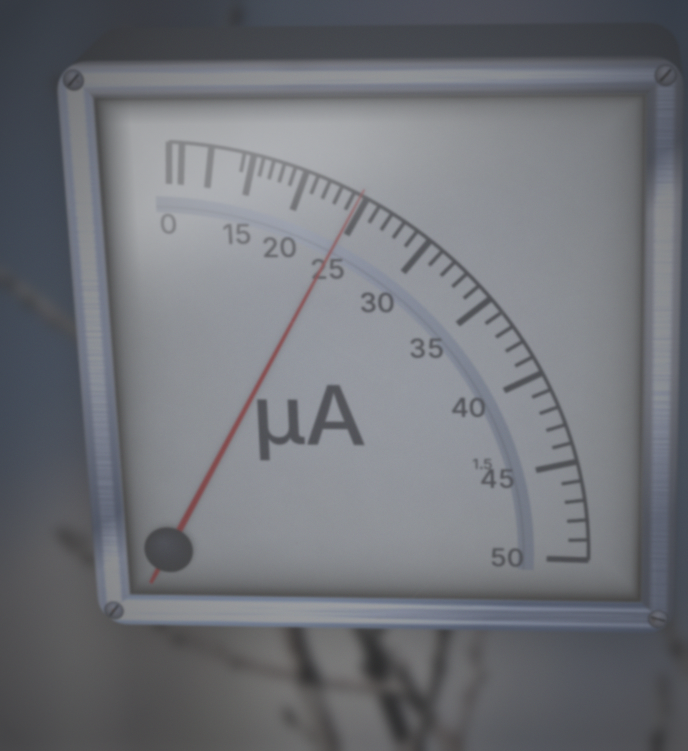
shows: 24.5 µA
